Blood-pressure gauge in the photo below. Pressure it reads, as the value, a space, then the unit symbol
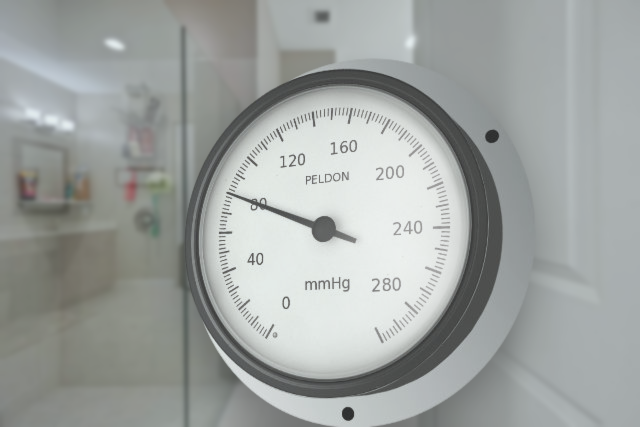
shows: 80 mmHg
